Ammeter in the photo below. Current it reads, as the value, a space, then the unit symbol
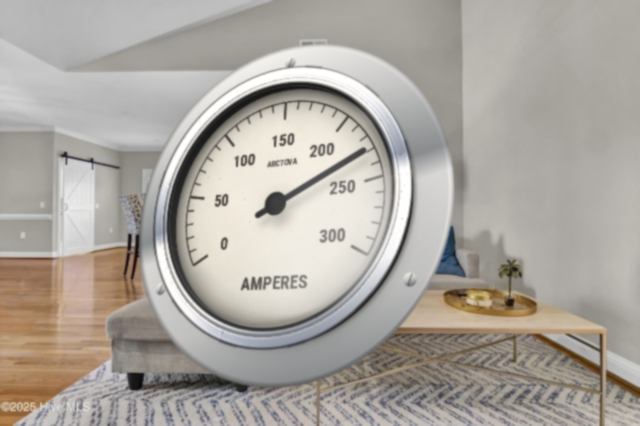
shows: 230 A
